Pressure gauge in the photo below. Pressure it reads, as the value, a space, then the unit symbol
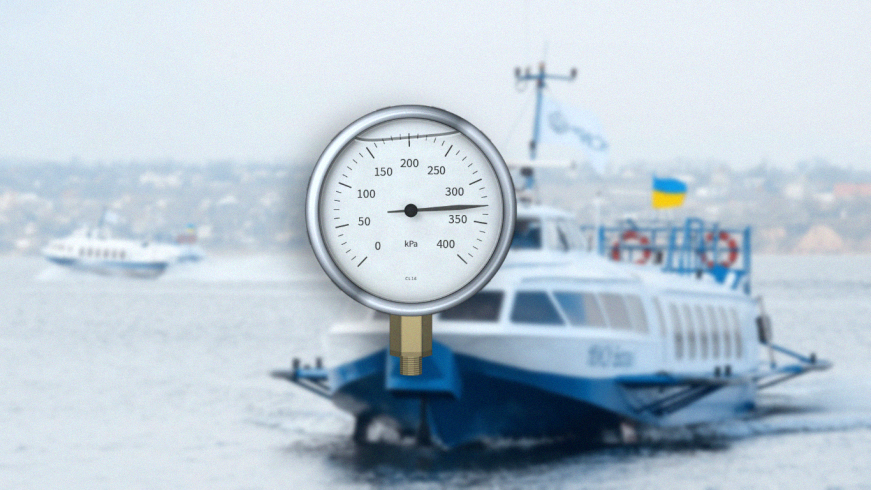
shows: 330 kPa
